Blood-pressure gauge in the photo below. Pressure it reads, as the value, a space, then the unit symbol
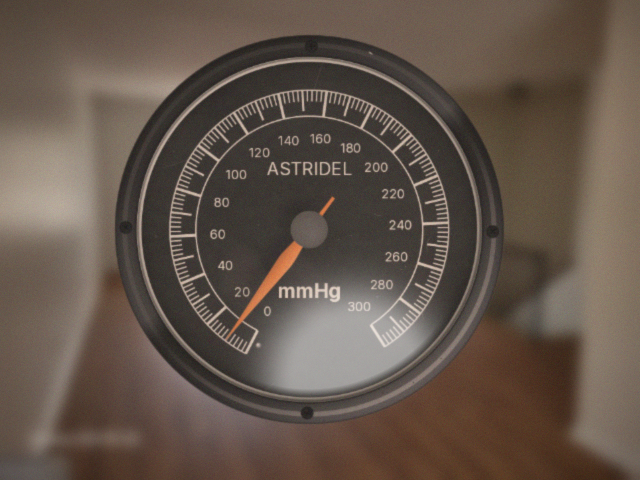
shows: 10 mmHg
